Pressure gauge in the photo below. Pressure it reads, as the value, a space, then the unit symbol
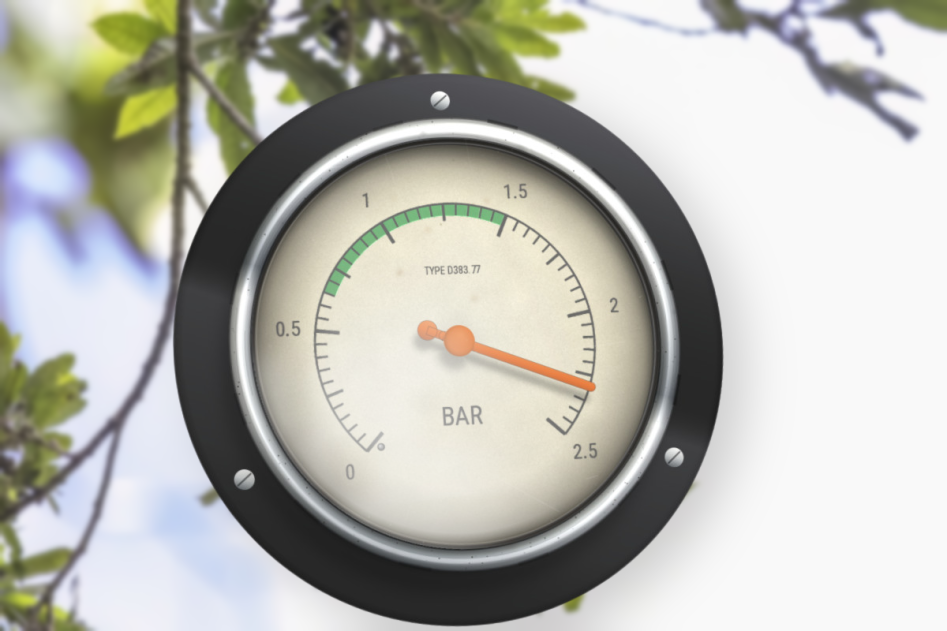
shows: 2.3 bar
